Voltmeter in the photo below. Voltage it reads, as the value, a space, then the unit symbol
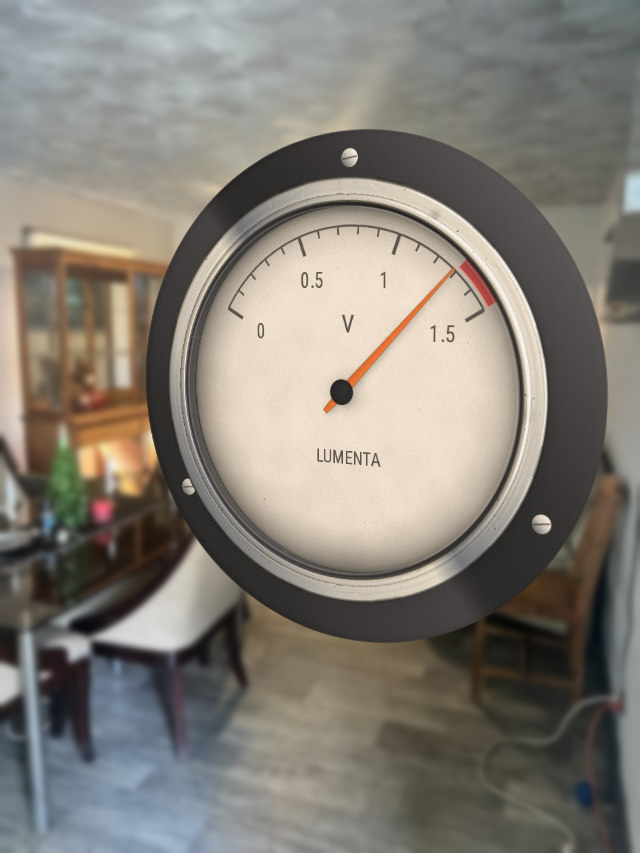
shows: 1.3 V
